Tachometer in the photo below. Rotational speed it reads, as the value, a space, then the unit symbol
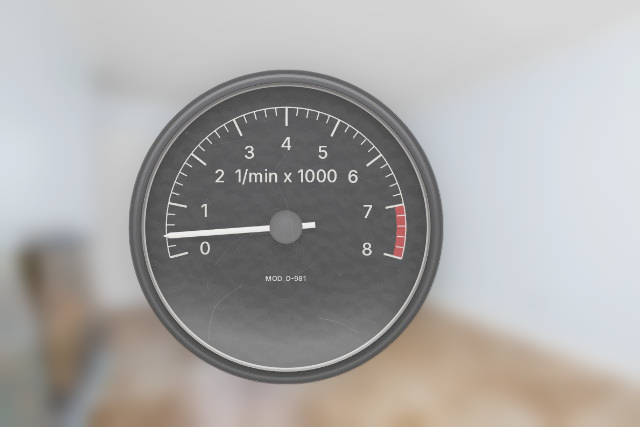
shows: 400 rpm
